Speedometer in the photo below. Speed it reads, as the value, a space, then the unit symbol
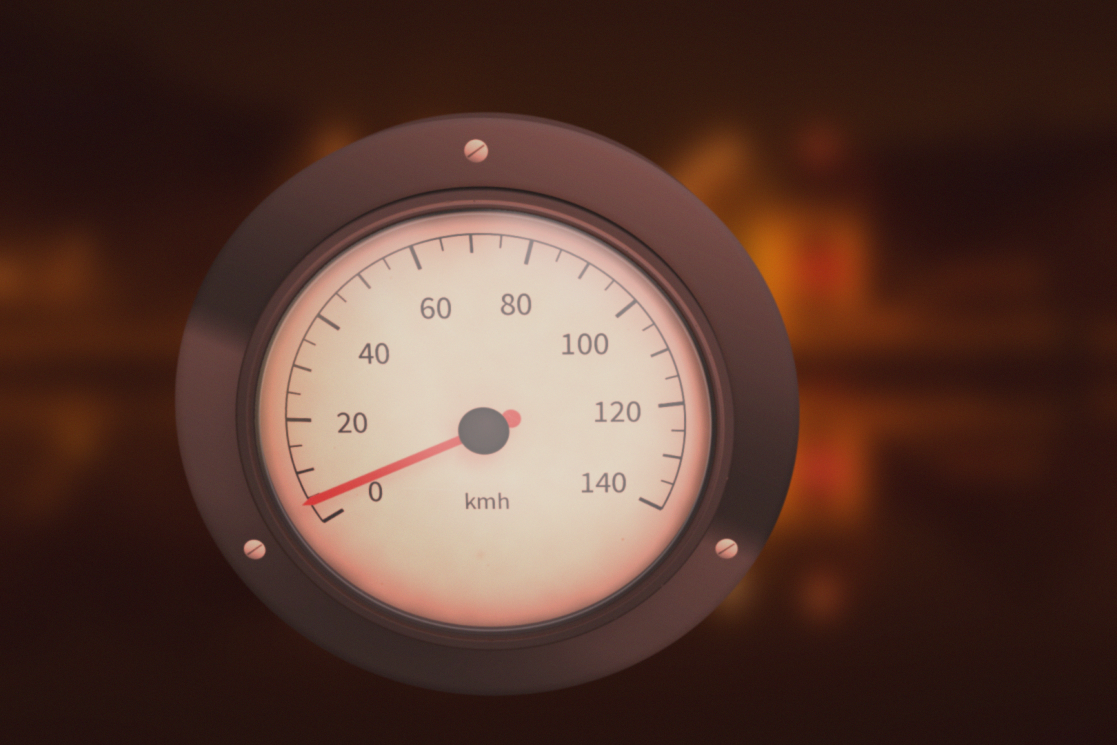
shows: 5 km/h
